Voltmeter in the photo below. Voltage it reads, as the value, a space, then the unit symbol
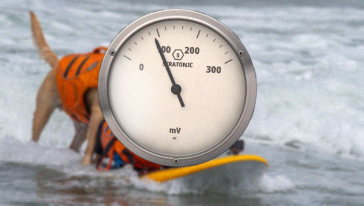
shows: 90 mV
